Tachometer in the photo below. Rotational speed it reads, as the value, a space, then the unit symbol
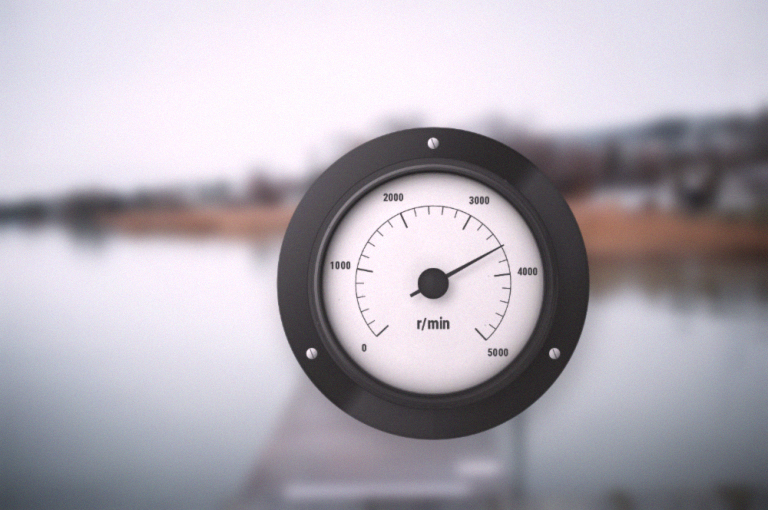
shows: 3600 rpm
